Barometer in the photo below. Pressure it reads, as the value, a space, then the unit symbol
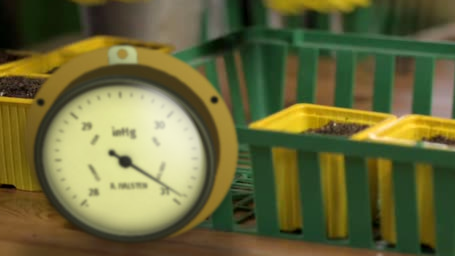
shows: 30.9 inHg
